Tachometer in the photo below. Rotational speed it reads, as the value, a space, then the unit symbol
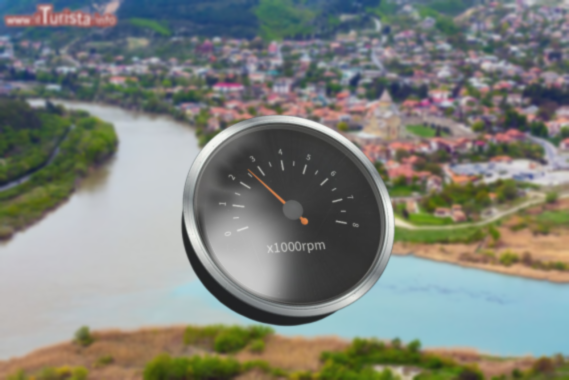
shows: 2500 rpm
